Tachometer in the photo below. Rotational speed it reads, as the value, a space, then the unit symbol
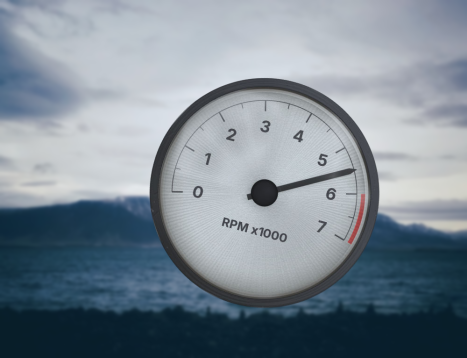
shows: 5500 rpm
